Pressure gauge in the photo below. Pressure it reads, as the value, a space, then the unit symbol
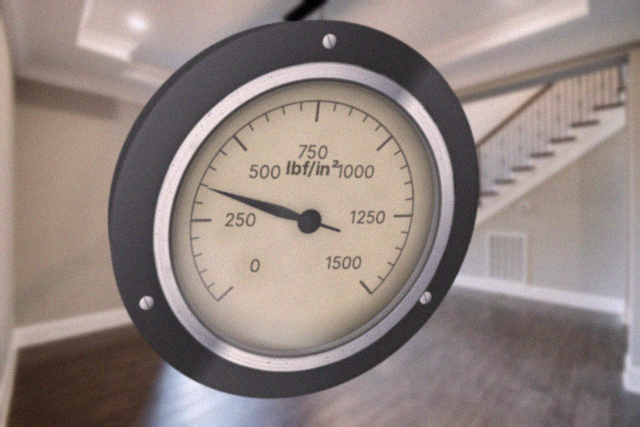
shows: 350 psi
